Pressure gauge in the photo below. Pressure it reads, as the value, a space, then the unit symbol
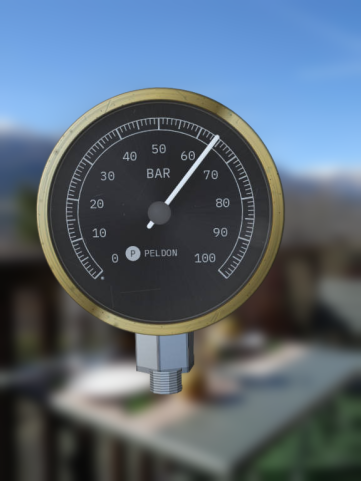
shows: 64 bar
